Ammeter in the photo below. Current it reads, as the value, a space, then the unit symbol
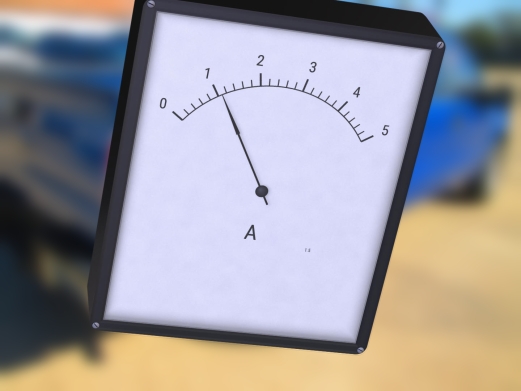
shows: 1.1 A
